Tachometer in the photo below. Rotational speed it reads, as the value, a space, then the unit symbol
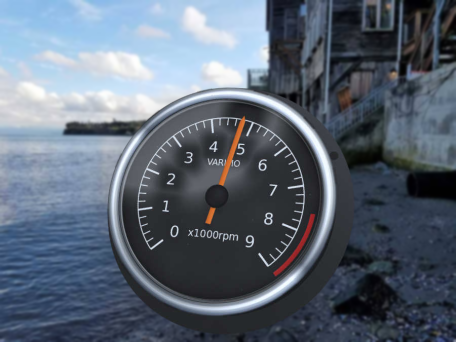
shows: 4800 rpm
